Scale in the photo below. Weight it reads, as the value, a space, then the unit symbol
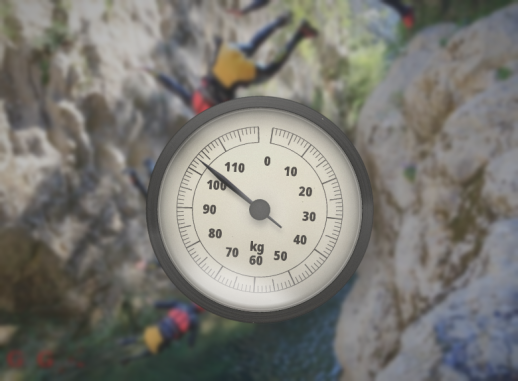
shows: 103 kg
